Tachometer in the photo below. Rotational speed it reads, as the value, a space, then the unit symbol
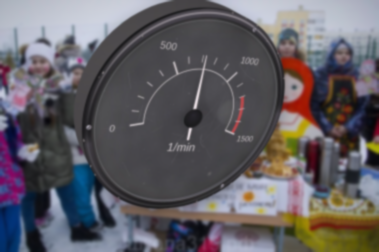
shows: 700 rpm
